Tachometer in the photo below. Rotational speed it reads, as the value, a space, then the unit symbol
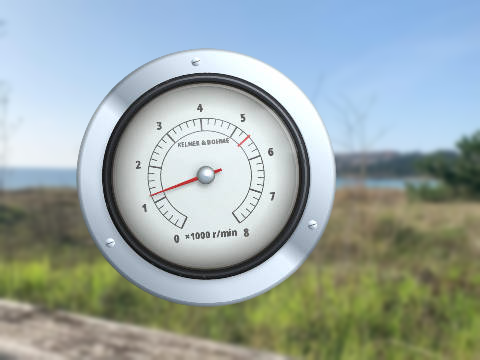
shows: 1200 rpm
